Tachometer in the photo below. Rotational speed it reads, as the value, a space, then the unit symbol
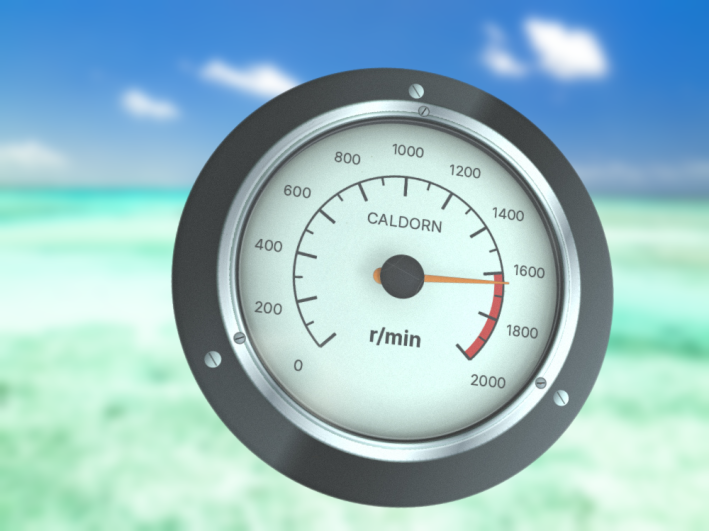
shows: 1650 rpm
